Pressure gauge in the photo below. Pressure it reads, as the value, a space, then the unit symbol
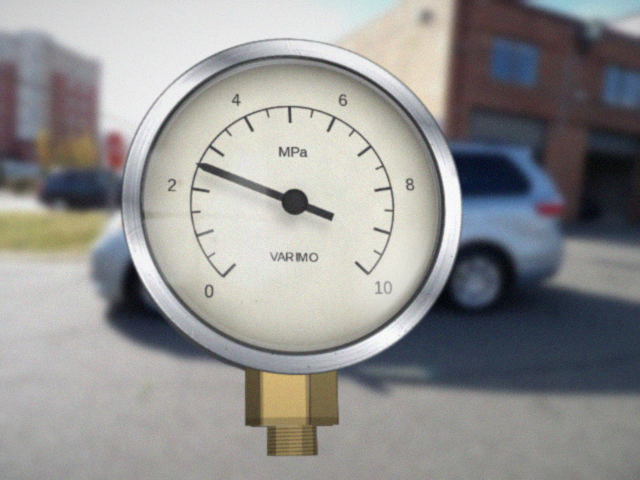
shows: 2.5 MPa
